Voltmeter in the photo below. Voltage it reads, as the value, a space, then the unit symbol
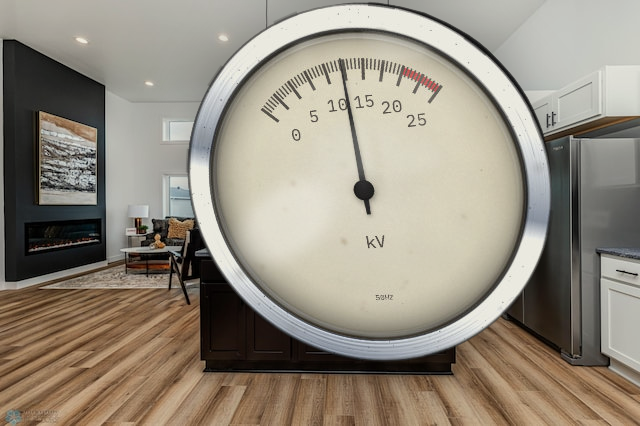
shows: 12.5 kV
